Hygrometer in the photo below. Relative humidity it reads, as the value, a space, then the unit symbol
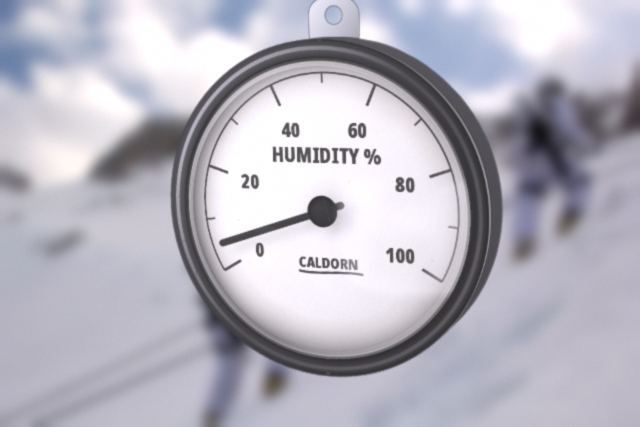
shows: 5 %
